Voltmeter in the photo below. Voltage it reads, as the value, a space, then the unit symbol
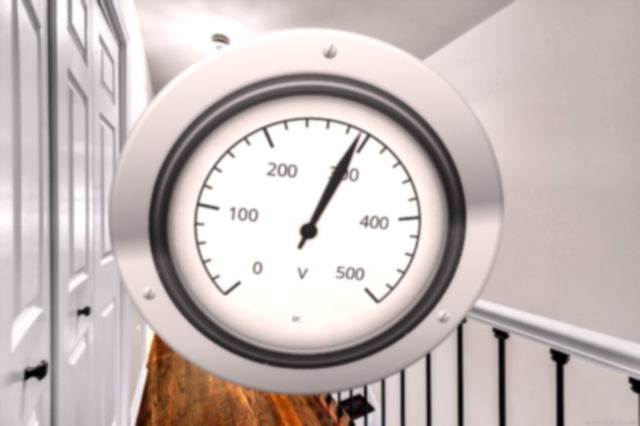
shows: 290 V
